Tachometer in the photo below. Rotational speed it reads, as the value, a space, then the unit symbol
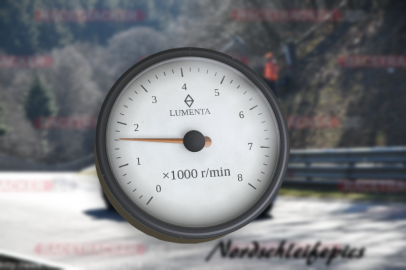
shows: 1600 rpm
